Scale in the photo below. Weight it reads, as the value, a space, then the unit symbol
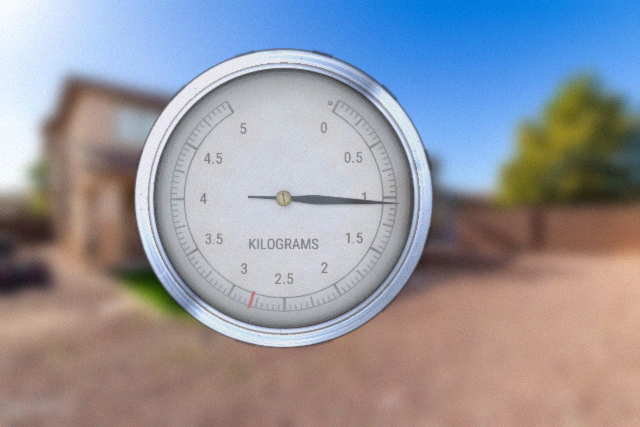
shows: 1.05 kg
